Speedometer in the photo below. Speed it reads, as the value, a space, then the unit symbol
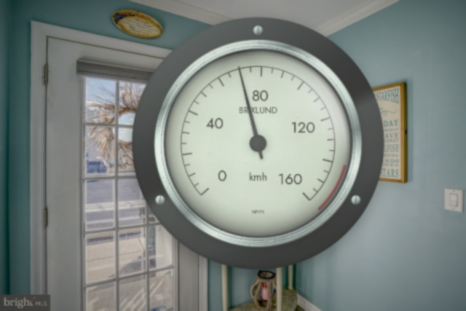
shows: 70 km/h
